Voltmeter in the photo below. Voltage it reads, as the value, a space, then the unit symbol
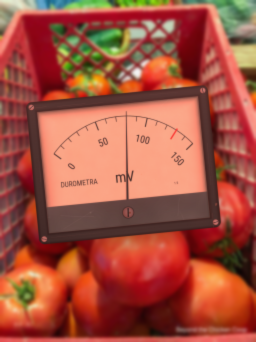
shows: 80 mV
